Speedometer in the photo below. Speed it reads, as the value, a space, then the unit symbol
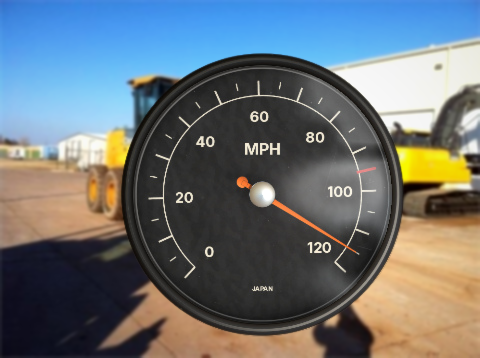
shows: 115 mph
